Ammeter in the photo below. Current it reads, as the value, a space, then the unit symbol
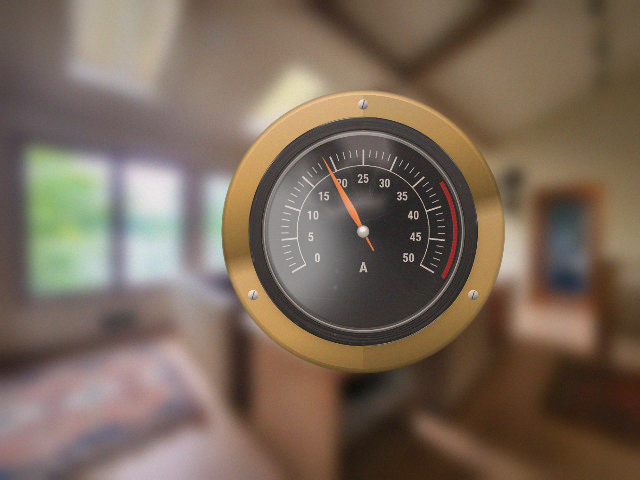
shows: 19 A
